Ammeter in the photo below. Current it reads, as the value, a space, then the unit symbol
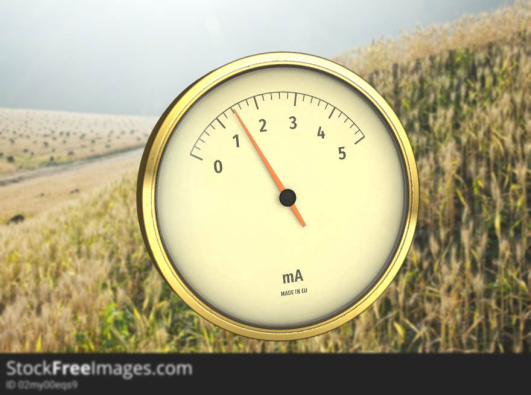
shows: 1.4 mA
